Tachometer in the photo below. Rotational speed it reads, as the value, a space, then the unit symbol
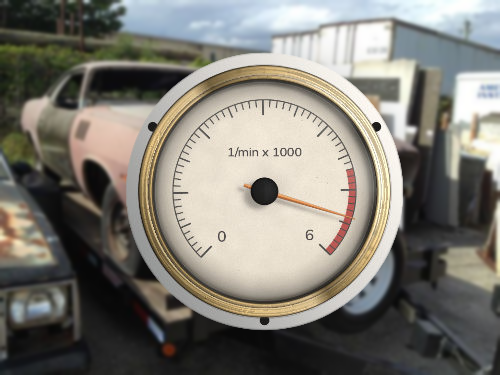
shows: 5400 rpm
